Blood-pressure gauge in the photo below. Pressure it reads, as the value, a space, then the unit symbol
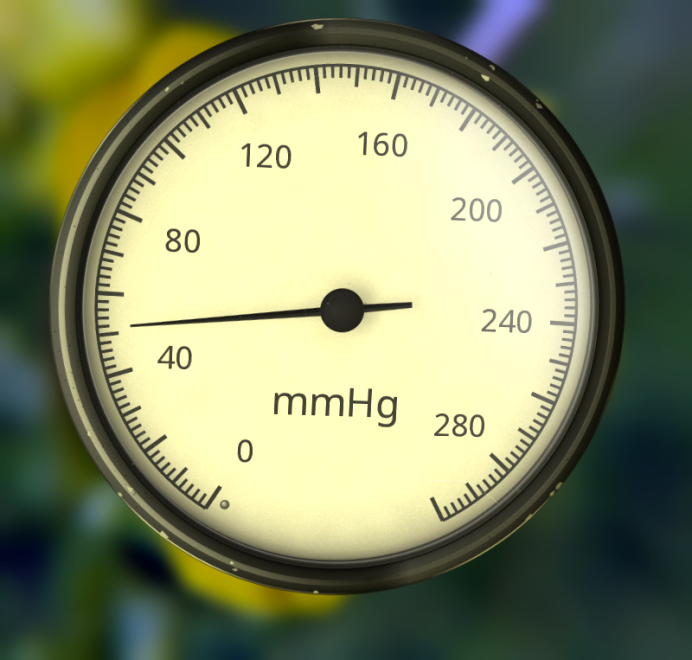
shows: 52 mmHg
